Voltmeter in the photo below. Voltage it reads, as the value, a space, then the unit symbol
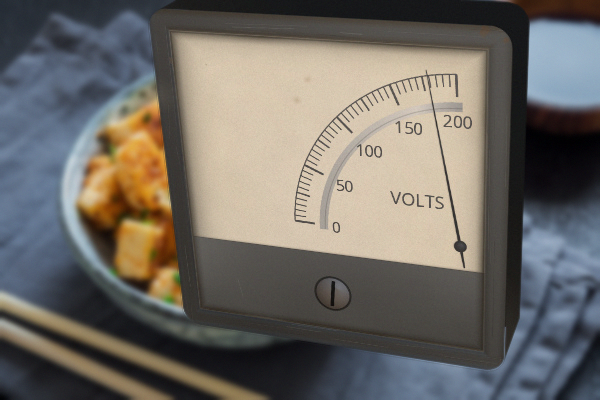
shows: 180 V
